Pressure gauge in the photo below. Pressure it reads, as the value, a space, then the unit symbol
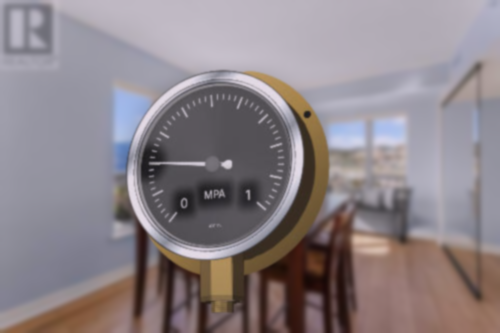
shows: 0.2 MPa
